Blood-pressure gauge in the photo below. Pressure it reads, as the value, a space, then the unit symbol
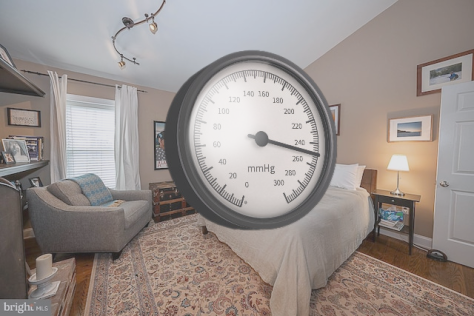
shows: 250 mmHg
